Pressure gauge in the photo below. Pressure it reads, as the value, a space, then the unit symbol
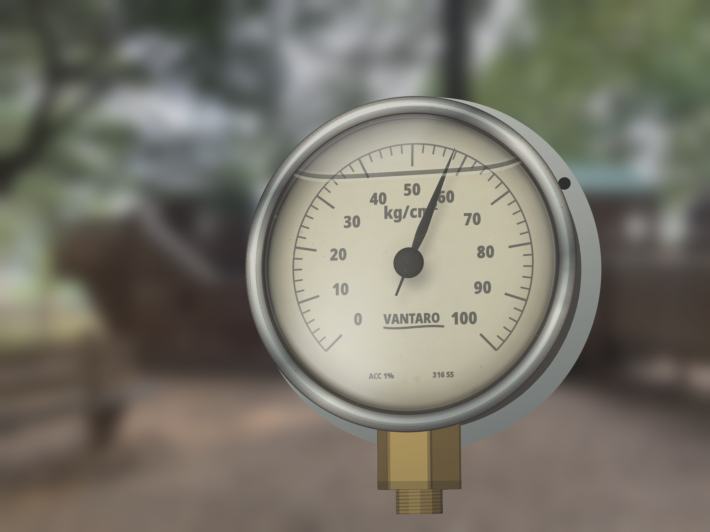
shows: 58 kg/cm²
